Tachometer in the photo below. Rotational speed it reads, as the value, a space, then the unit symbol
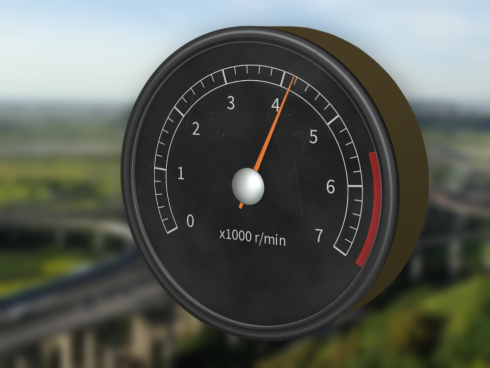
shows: 4200 rpm
